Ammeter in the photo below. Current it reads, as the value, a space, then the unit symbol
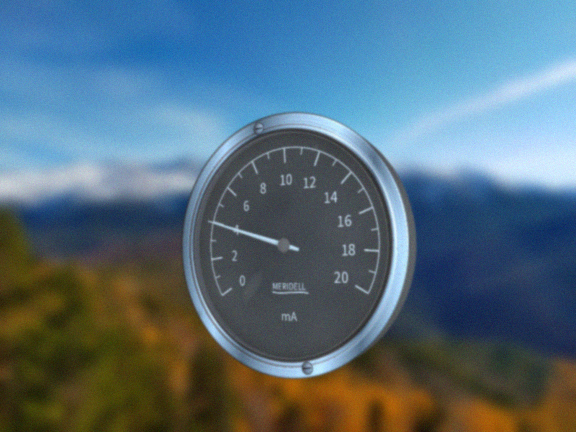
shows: 4 mA
